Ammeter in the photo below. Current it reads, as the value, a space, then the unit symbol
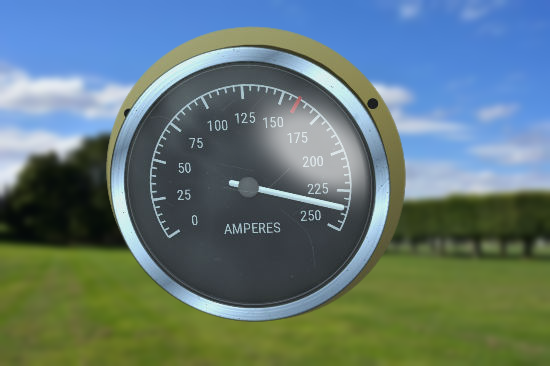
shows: 235 A
